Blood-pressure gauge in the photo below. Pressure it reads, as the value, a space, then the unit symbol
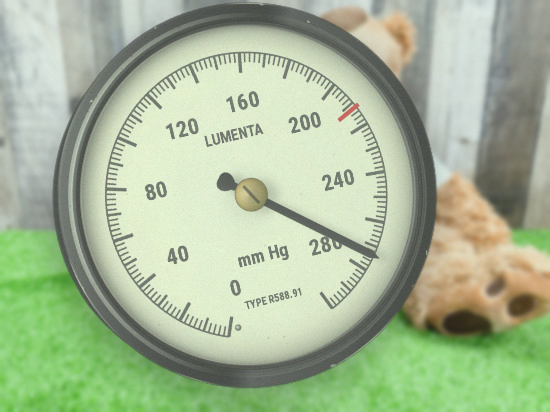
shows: 274 mmHg
